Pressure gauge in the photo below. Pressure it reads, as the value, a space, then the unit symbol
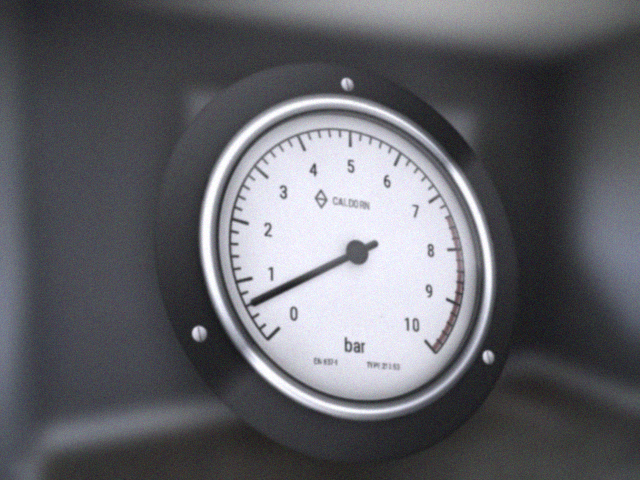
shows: 0.6 bar
